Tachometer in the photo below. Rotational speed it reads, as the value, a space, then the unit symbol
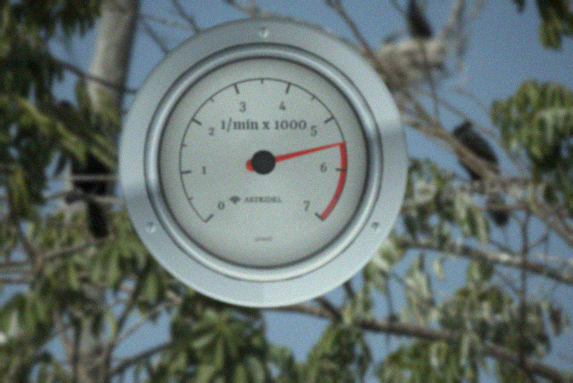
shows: 5500 rpm
